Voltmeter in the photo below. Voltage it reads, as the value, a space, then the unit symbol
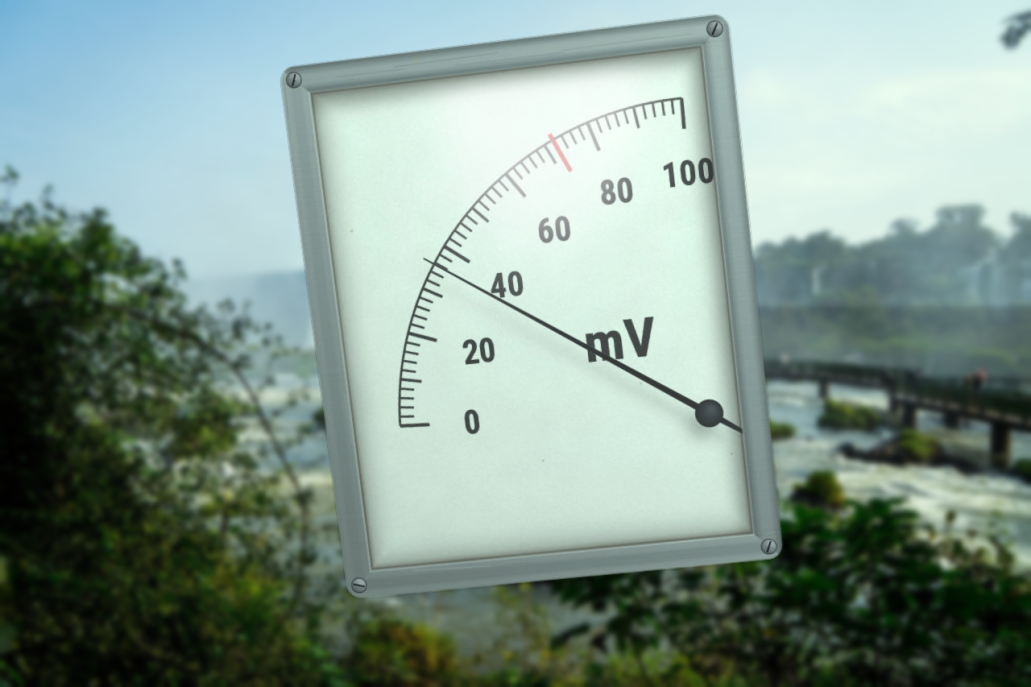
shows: 36 mV
